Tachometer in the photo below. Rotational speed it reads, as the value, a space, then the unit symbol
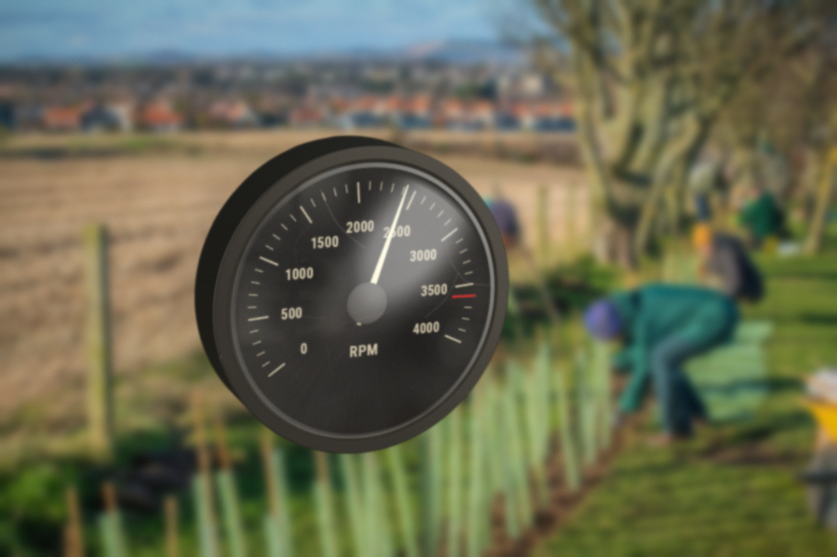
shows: 2400 rpm
